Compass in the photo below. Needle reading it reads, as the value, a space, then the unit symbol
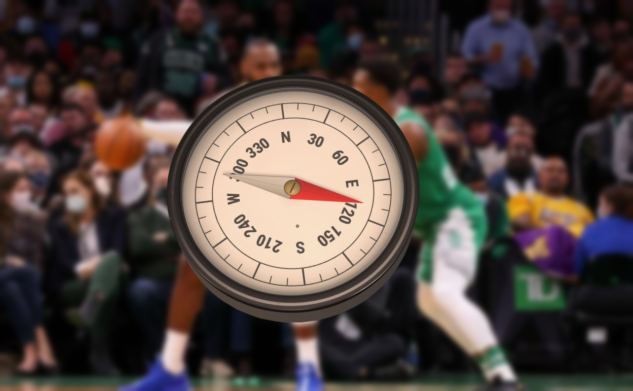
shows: 110 °
